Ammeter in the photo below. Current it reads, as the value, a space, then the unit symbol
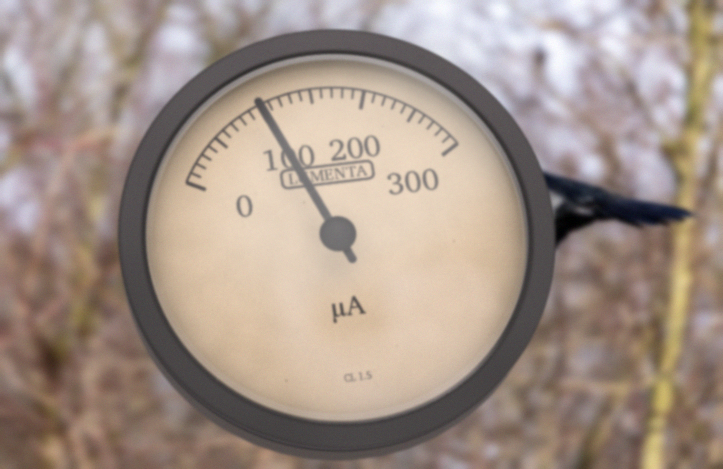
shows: 100 µA
